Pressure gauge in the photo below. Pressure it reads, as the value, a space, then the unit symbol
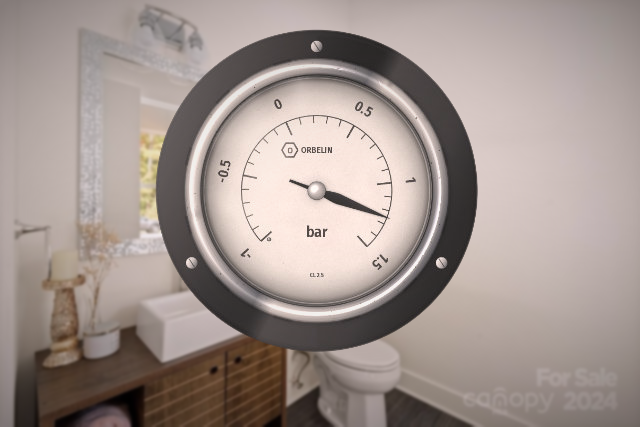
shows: 1.25 bar
